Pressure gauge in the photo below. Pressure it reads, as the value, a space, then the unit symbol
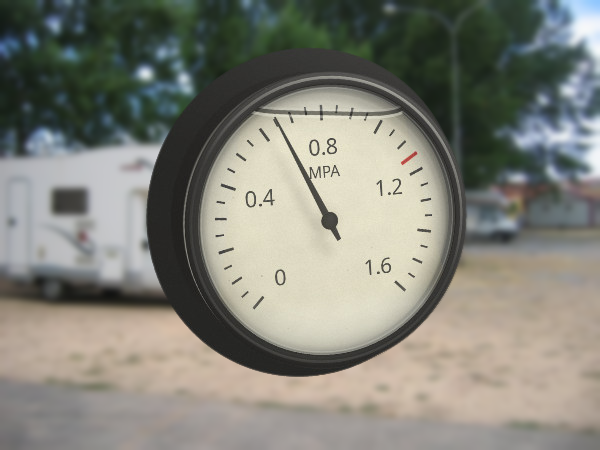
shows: 0.65 MPa
